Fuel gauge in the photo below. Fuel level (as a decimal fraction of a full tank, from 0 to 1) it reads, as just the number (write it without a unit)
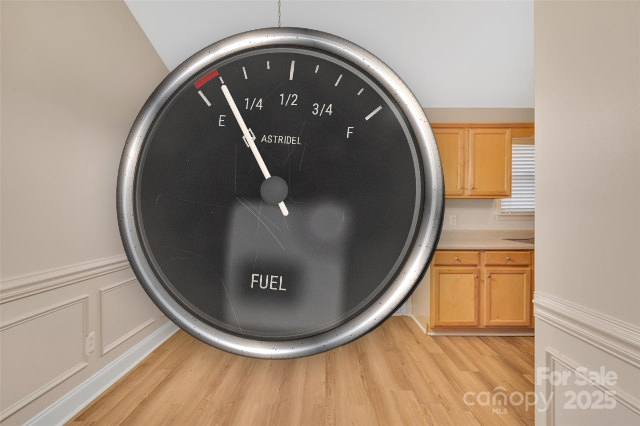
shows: 0.125
